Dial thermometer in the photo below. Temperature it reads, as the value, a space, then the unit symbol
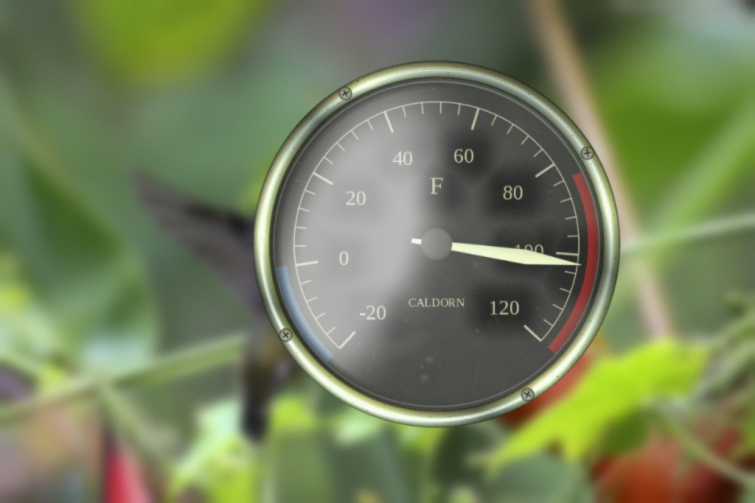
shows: 102 °F
